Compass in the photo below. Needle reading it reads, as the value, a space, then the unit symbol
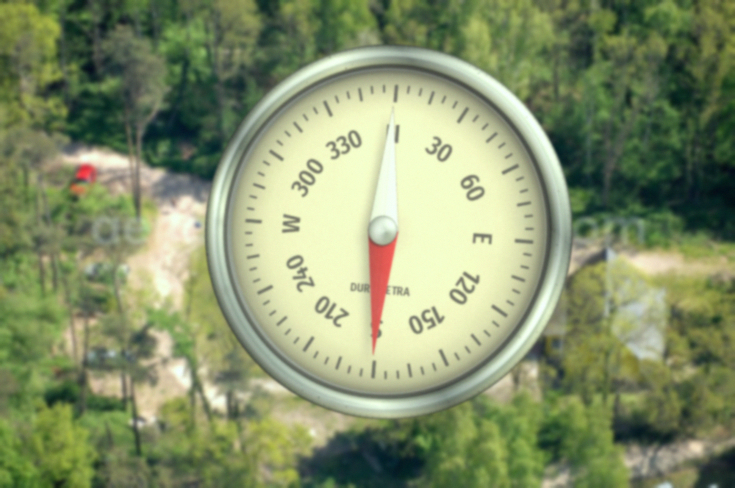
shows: 180 °
